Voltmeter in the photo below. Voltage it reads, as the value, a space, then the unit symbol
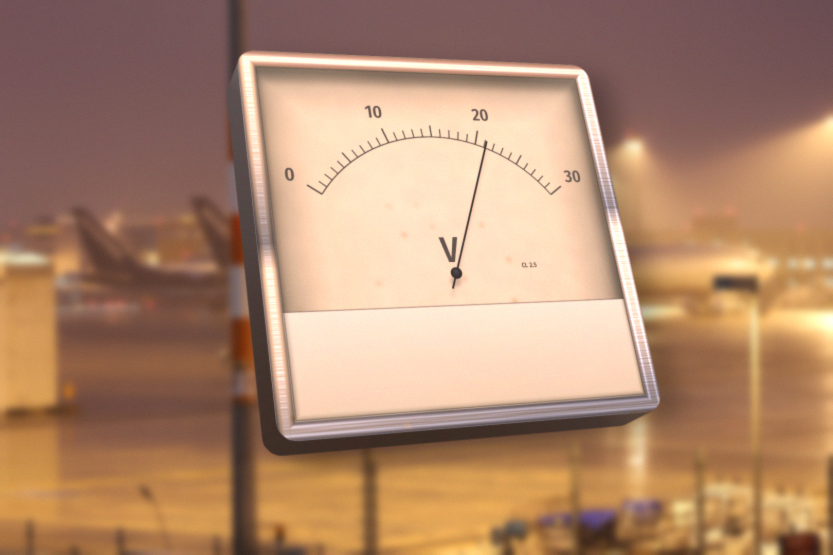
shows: 21 V
